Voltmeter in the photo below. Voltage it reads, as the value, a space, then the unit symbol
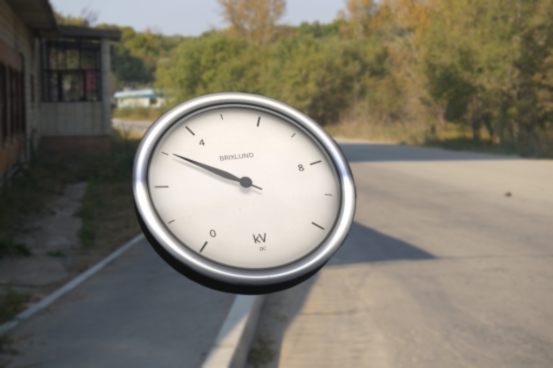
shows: 3 kV
